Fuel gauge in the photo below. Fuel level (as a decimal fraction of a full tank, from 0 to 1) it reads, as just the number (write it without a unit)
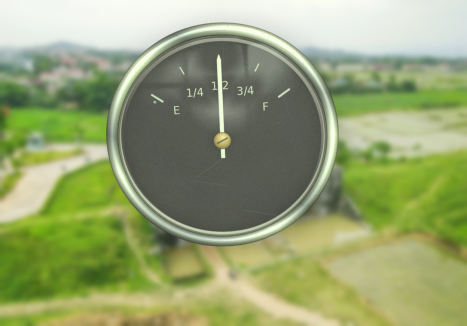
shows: 0.5
